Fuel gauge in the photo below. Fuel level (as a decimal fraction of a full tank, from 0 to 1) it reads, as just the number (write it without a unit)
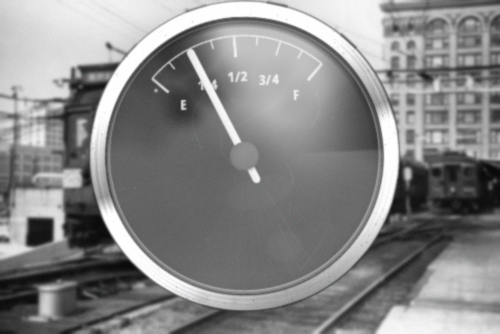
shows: 0.25
